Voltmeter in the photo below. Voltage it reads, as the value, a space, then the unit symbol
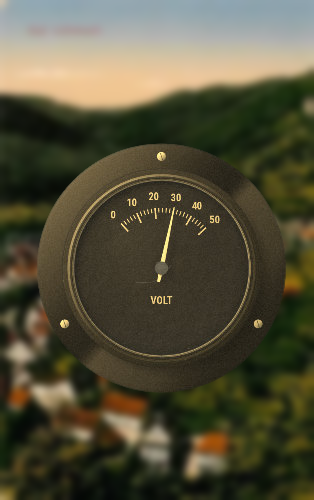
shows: 30 V
